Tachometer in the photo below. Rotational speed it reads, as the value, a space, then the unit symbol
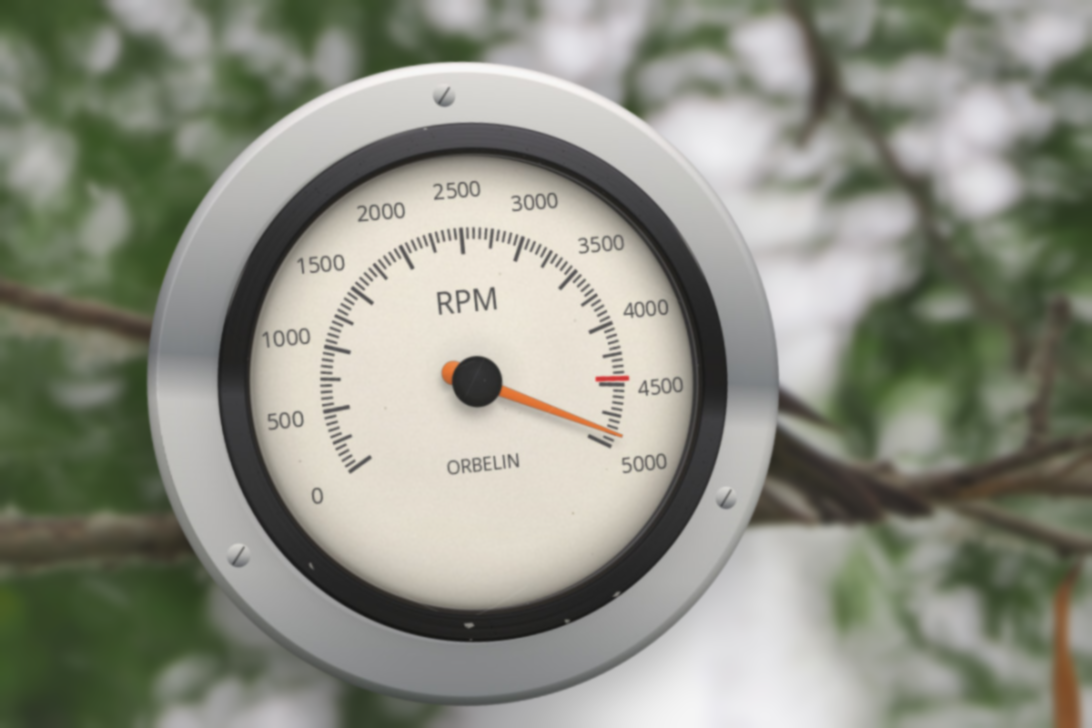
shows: 4900 rpm
